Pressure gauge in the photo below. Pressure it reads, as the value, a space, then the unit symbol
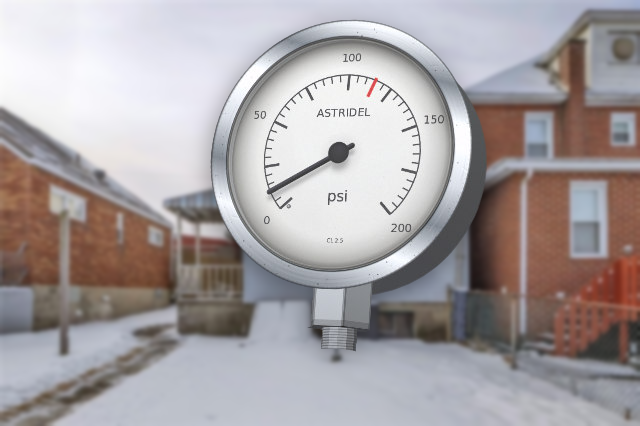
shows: 10 psi
